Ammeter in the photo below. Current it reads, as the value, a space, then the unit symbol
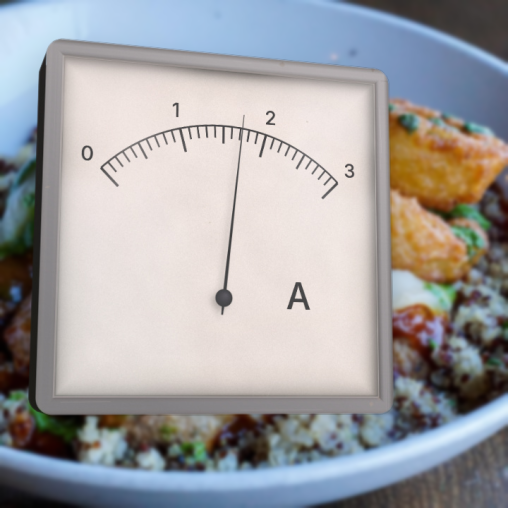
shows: 1.7 A
